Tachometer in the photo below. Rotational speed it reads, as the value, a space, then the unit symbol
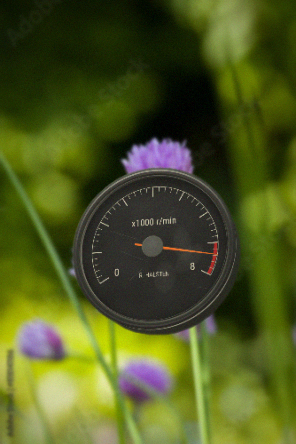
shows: 7400 rpm
